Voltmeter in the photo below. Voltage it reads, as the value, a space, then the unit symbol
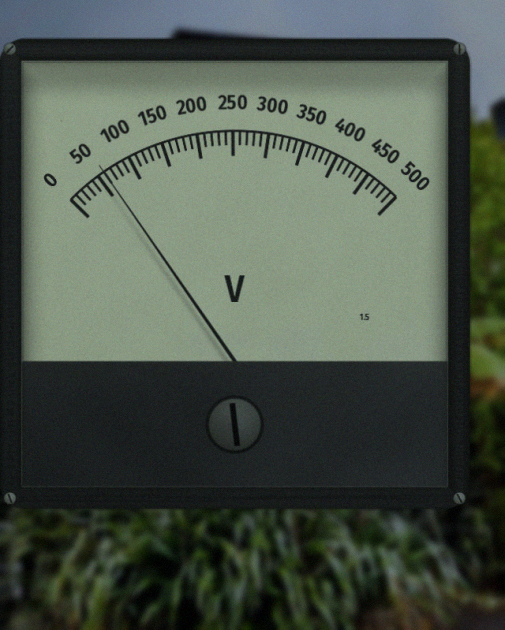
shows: 60 V
